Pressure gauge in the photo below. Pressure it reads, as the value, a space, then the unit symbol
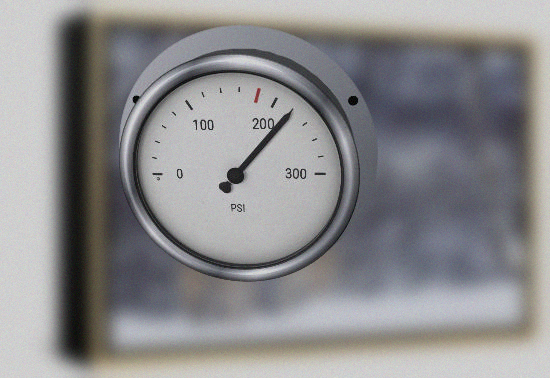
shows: 220 psi
